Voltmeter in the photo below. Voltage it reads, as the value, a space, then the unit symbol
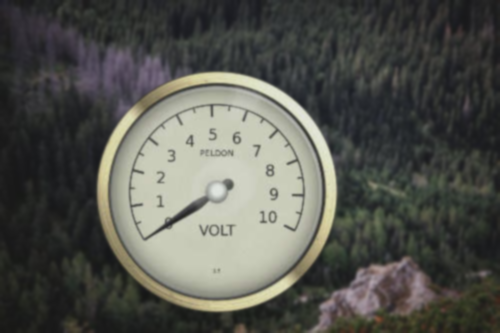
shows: 0 V
